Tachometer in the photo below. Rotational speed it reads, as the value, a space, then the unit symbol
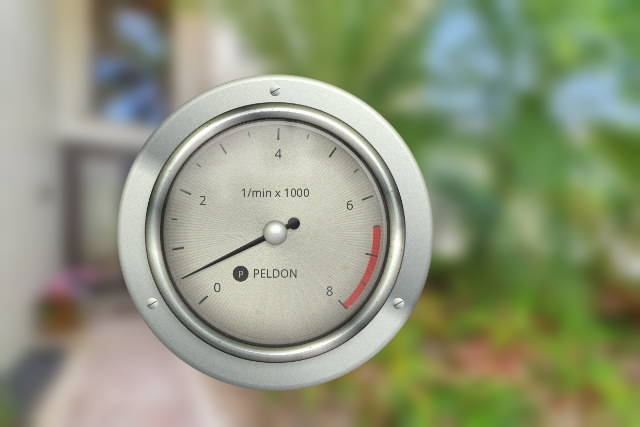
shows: 500 rpm
